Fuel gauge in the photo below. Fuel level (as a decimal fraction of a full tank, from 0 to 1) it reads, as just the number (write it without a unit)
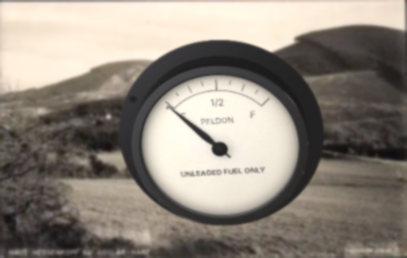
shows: 0
